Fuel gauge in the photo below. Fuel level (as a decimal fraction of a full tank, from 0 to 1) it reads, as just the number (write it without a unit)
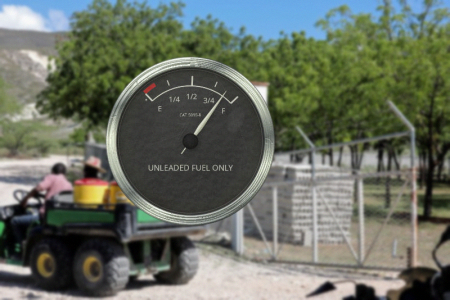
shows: 0.875
